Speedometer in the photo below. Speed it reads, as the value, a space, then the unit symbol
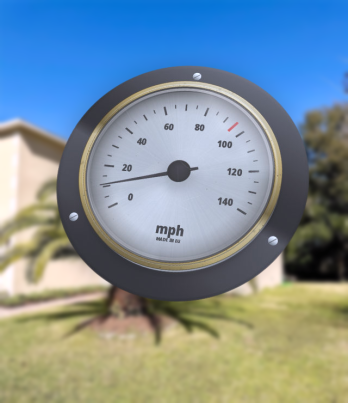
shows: 10 mph
